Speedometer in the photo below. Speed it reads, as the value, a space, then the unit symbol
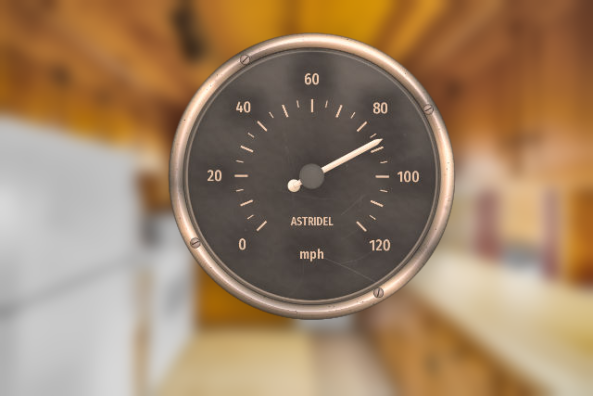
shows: 87.5 mph
